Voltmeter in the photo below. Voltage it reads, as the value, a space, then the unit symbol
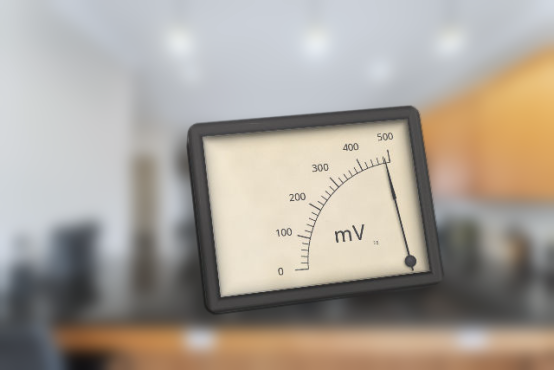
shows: 480 mV
